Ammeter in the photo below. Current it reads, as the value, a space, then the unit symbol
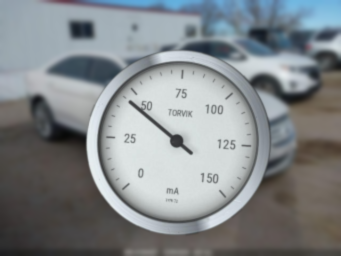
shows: 45 mA
